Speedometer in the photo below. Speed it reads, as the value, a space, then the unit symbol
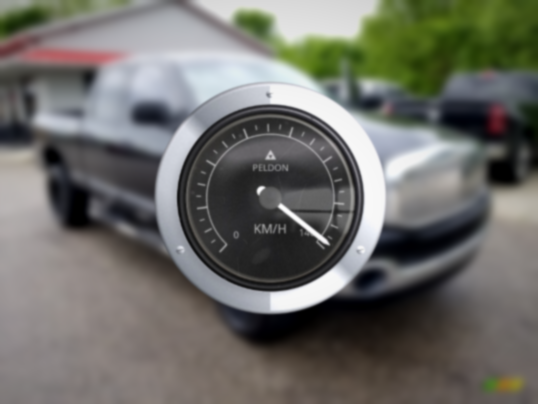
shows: 137.5 km/h
